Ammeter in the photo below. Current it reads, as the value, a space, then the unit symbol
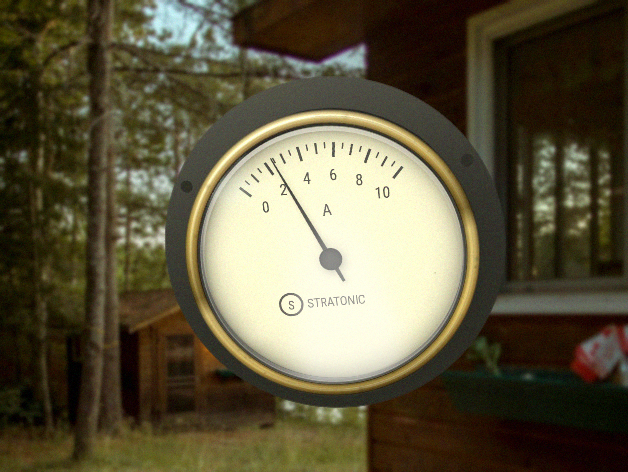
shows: 2.5 A
